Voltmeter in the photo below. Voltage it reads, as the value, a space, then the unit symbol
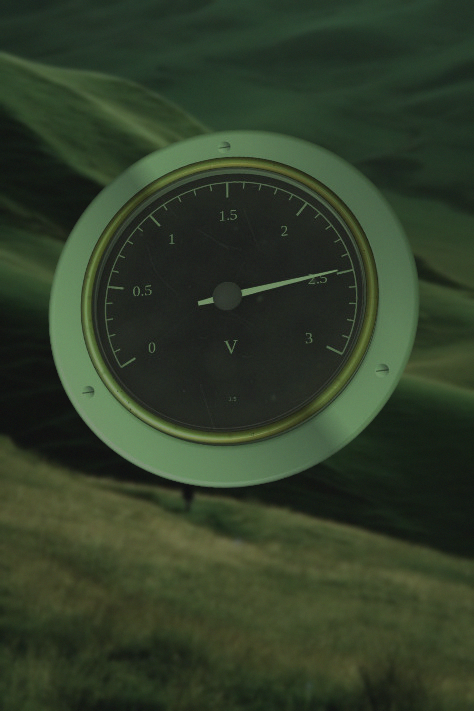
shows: 2.5 V
